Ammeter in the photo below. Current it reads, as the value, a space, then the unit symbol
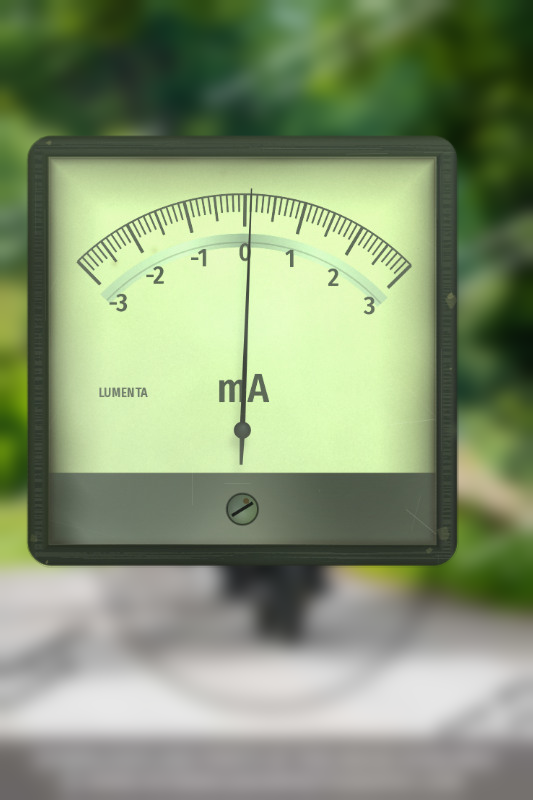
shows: 0.1 mA
